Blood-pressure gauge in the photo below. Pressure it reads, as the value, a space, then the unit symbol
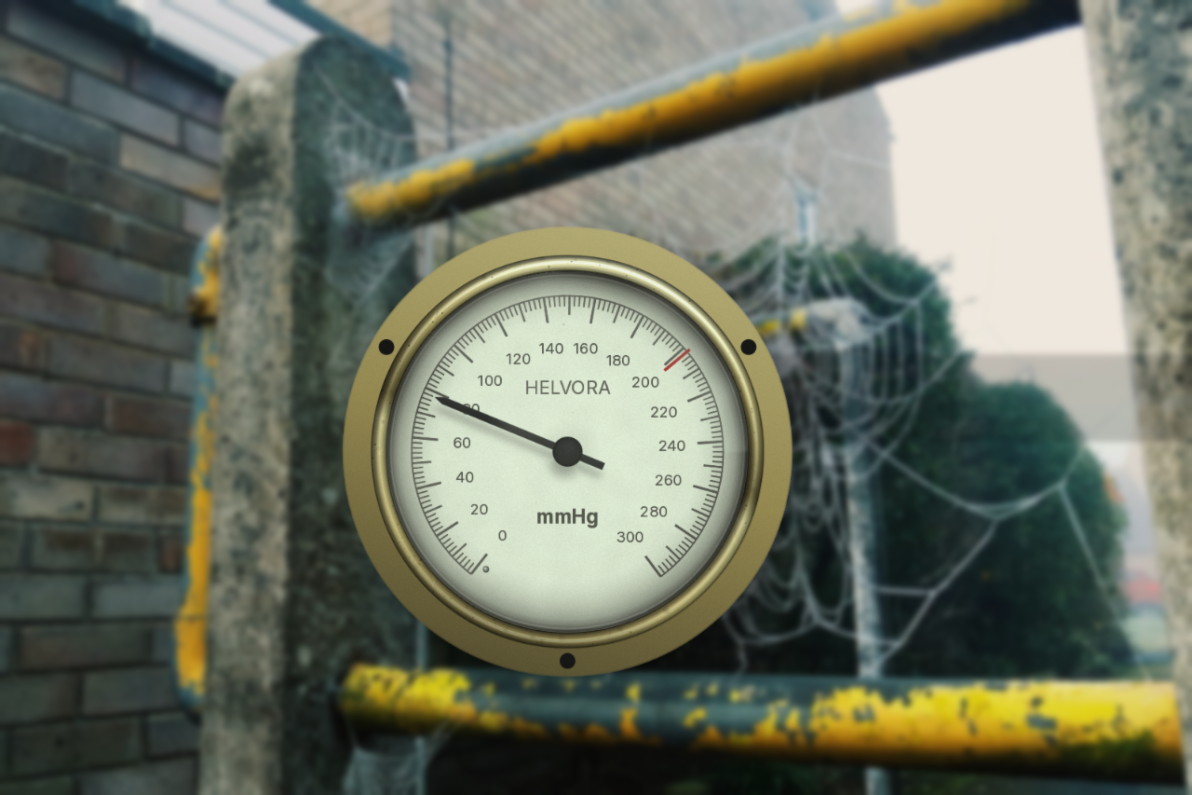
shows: 78 mmHg
